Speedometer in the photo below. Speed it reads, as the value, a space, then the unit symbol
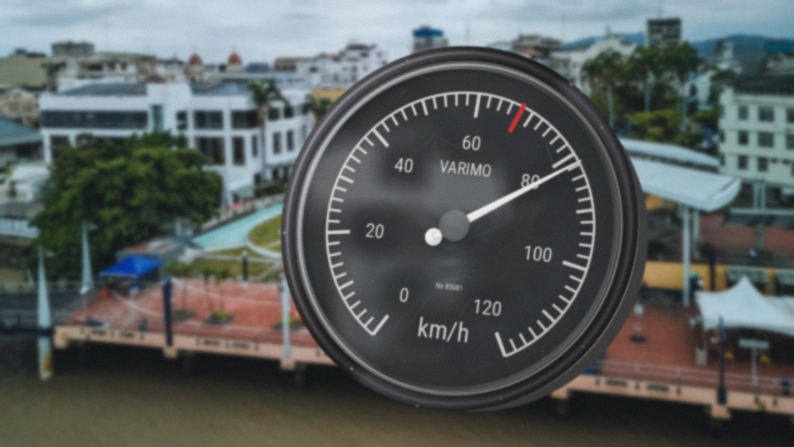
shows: 82 km/h
